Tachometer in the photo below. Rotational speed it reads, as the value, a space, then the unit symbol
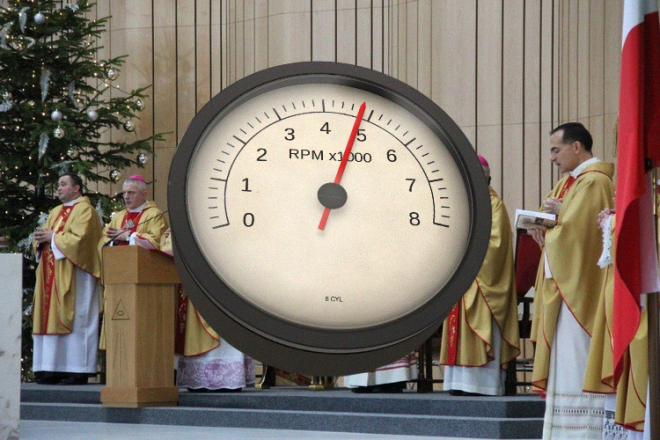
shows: 4800 rpm
